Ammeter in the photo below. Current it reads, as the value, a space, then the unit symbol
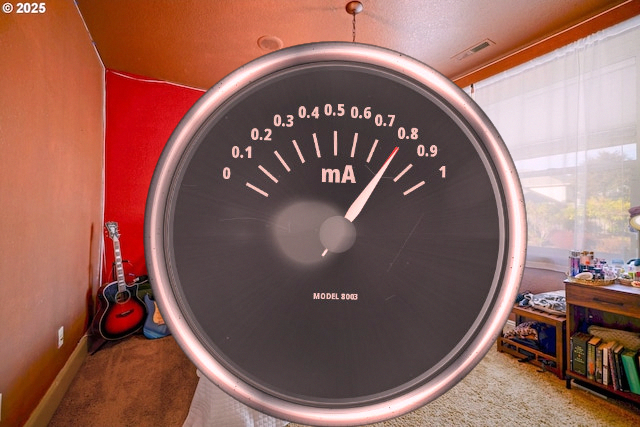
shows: 0.8 mA
